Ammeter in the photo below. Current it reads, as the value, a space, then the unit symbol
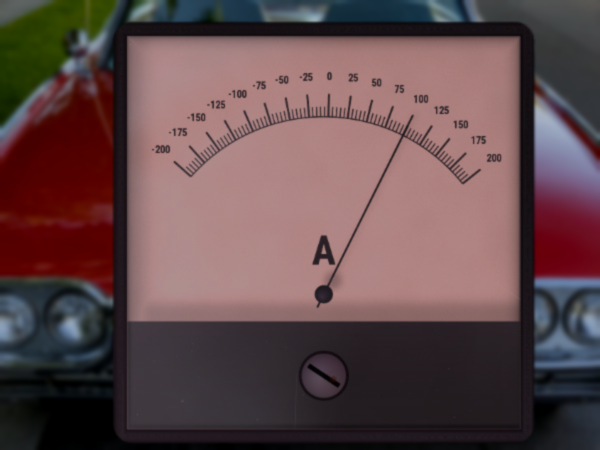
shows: 100 A
